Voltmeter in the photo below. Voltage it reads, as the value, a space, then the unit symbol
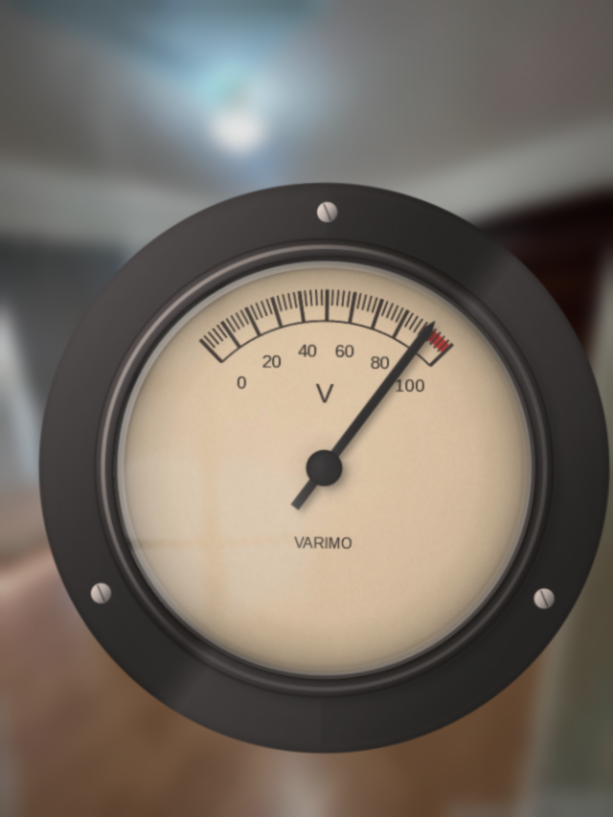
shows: 90 V
